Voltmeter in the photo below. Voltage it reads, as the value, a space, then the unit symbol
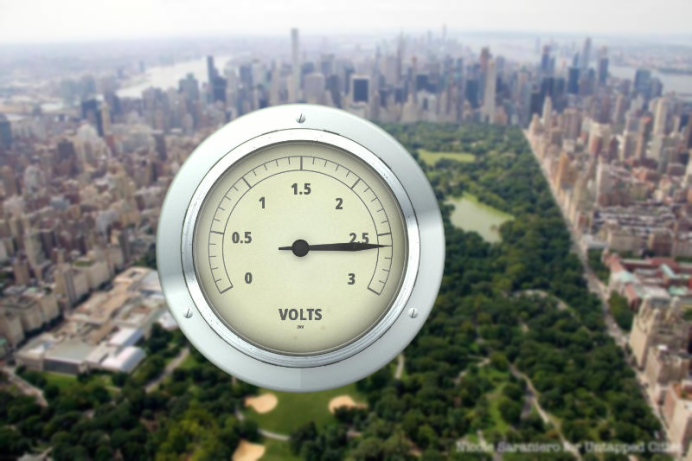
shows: 2.6 V
